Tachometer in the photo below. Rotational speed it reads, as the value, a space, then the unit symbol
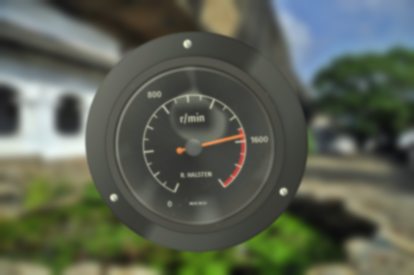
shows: 1550 rpm
